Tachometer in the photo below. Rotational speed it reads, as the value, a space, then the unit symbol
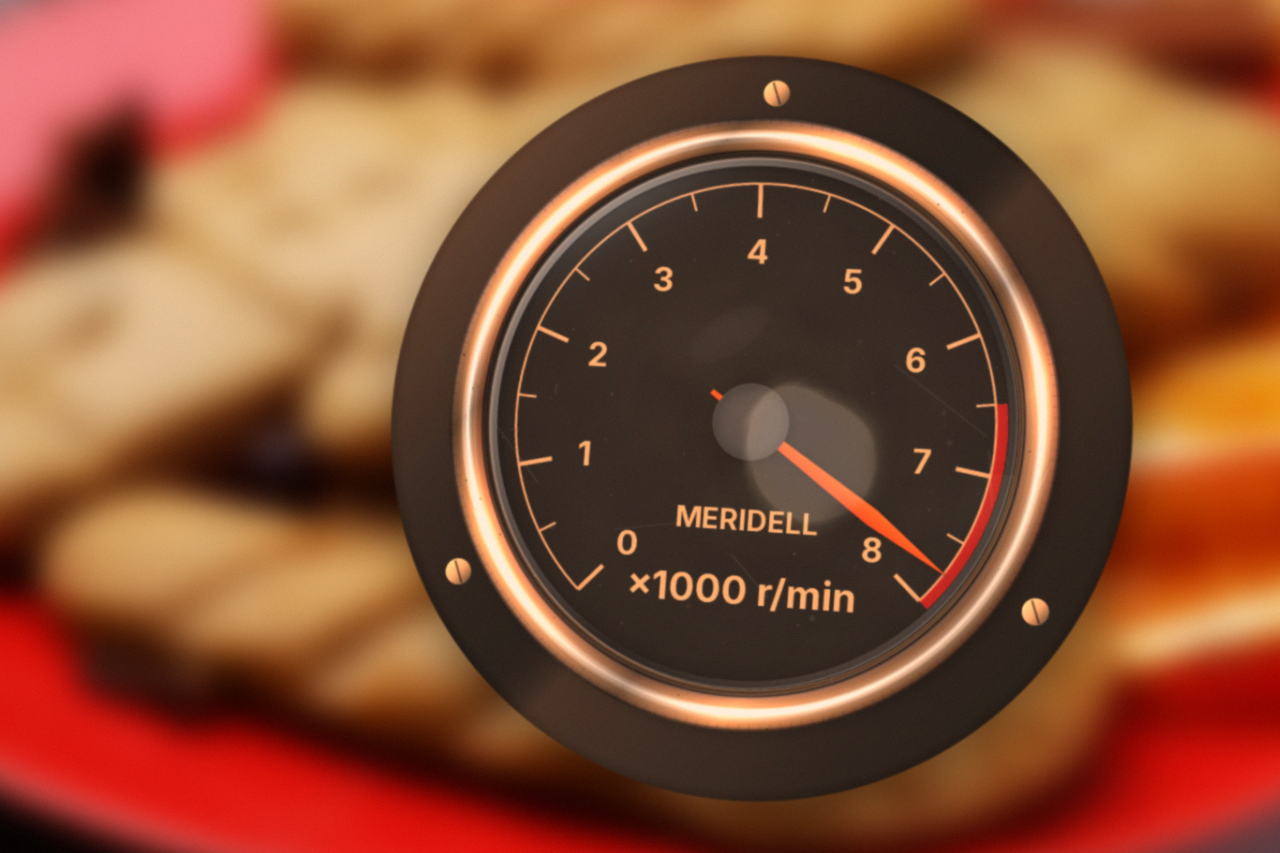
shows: 7750 rpm
